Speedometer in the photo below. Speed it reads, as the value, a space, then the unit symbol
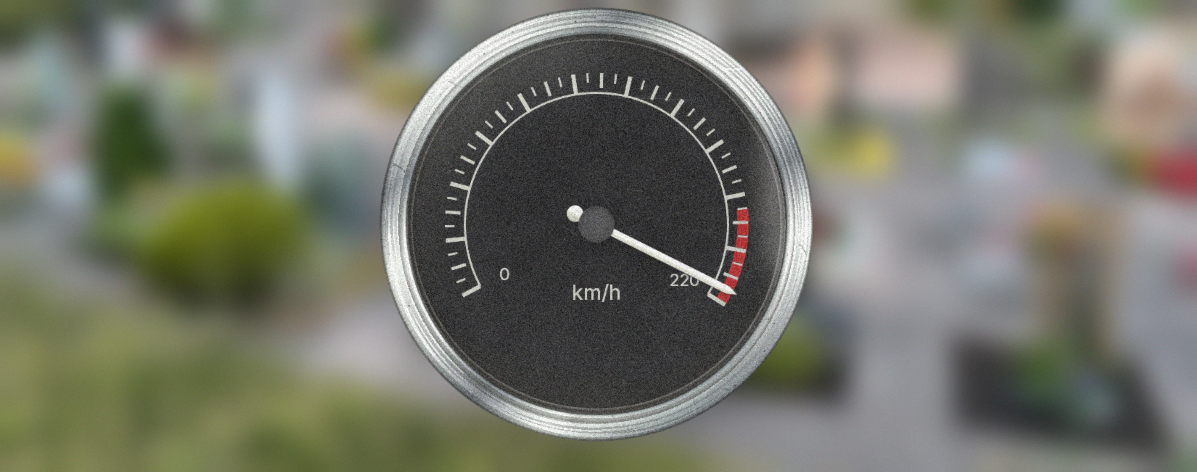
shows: 215 km/h
